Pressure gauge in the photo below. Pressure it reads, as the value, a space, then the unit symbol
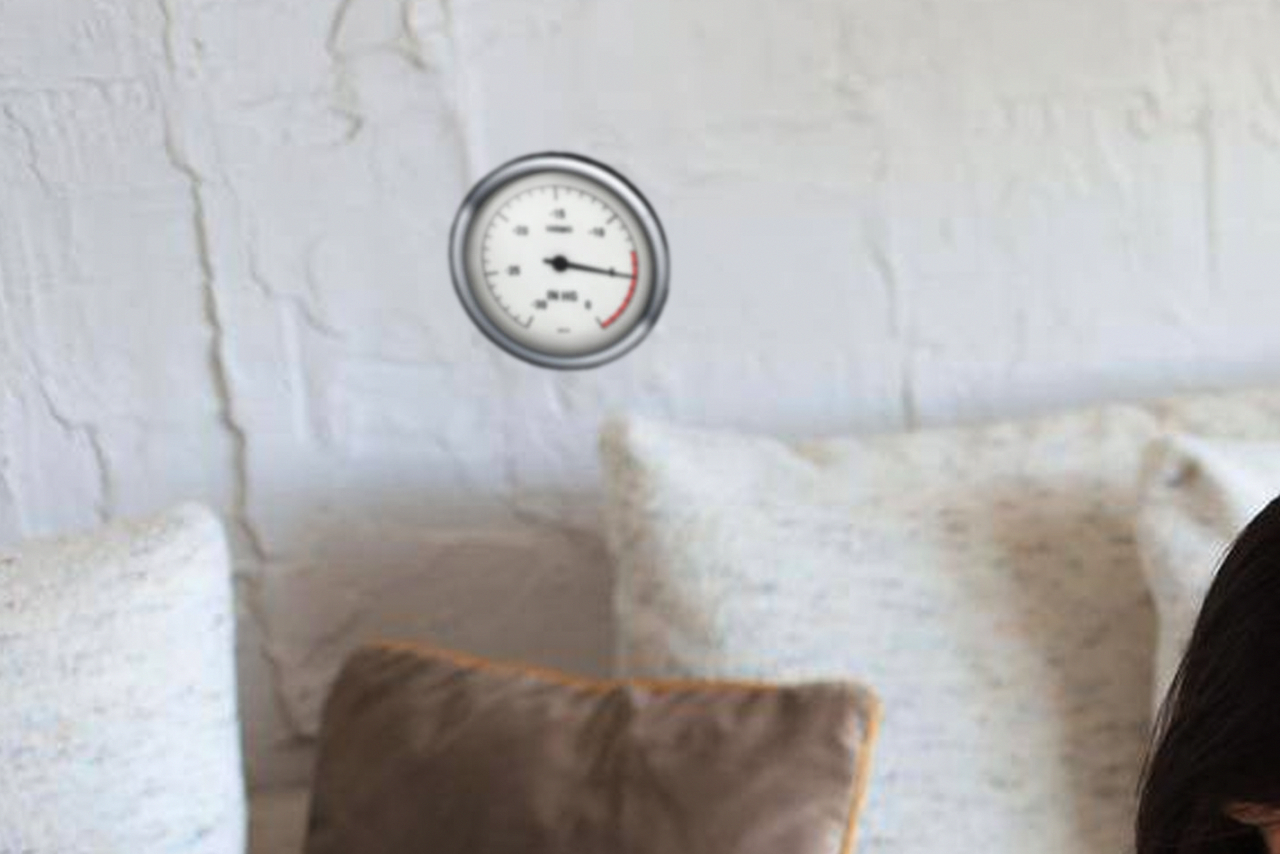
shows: -5 inHg
